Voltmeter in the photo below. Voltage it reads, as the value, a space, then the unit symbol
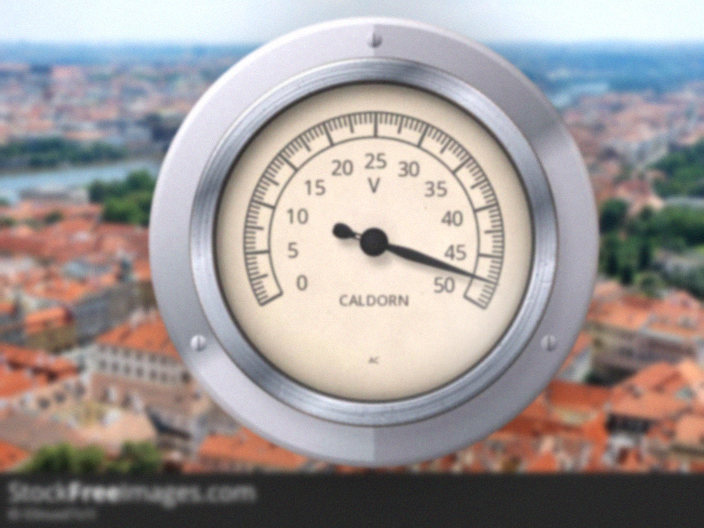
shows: 47.5 V
